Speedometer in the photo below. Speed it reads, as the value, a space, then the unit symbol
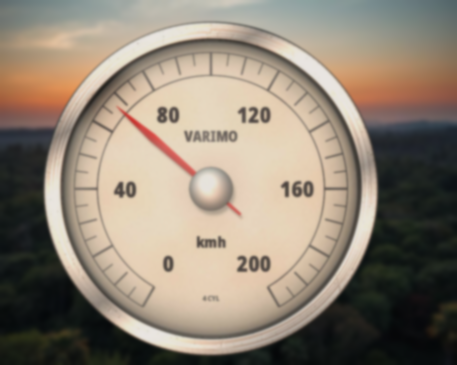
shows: 67.5 km/h
